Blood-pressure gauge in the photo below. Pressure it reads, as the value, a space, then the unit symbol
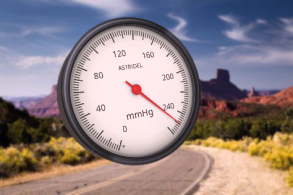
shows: 250 mmHg
